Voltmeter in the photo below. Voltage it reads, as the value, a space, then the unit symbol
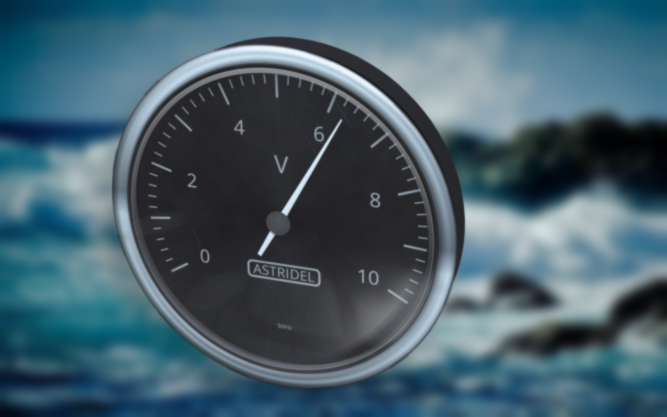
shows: 6.3 V
